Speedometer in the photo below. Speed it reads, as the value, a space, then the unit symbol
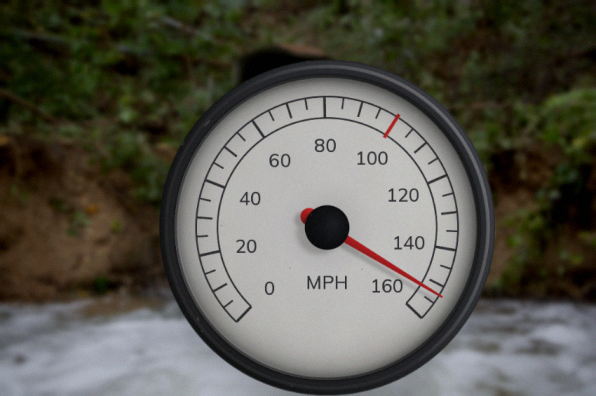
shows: 152.5 mph
